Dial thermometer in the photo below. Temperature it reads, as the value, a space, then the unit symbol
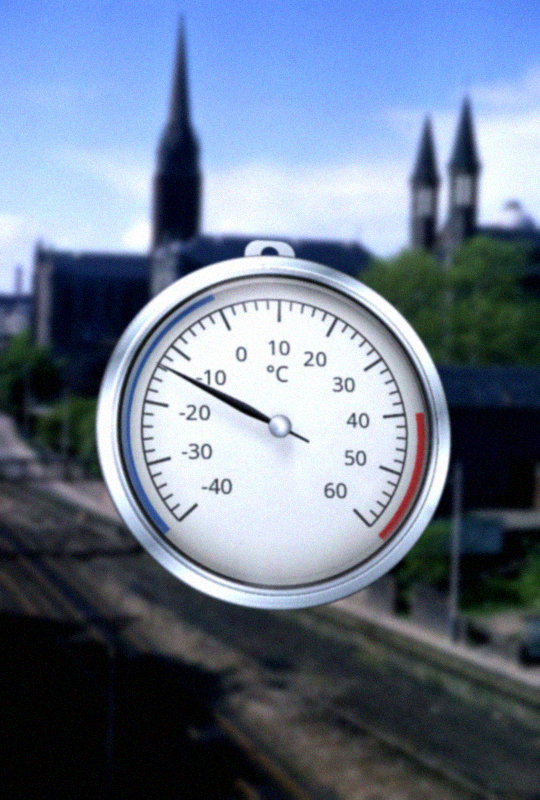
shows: -14 °C
